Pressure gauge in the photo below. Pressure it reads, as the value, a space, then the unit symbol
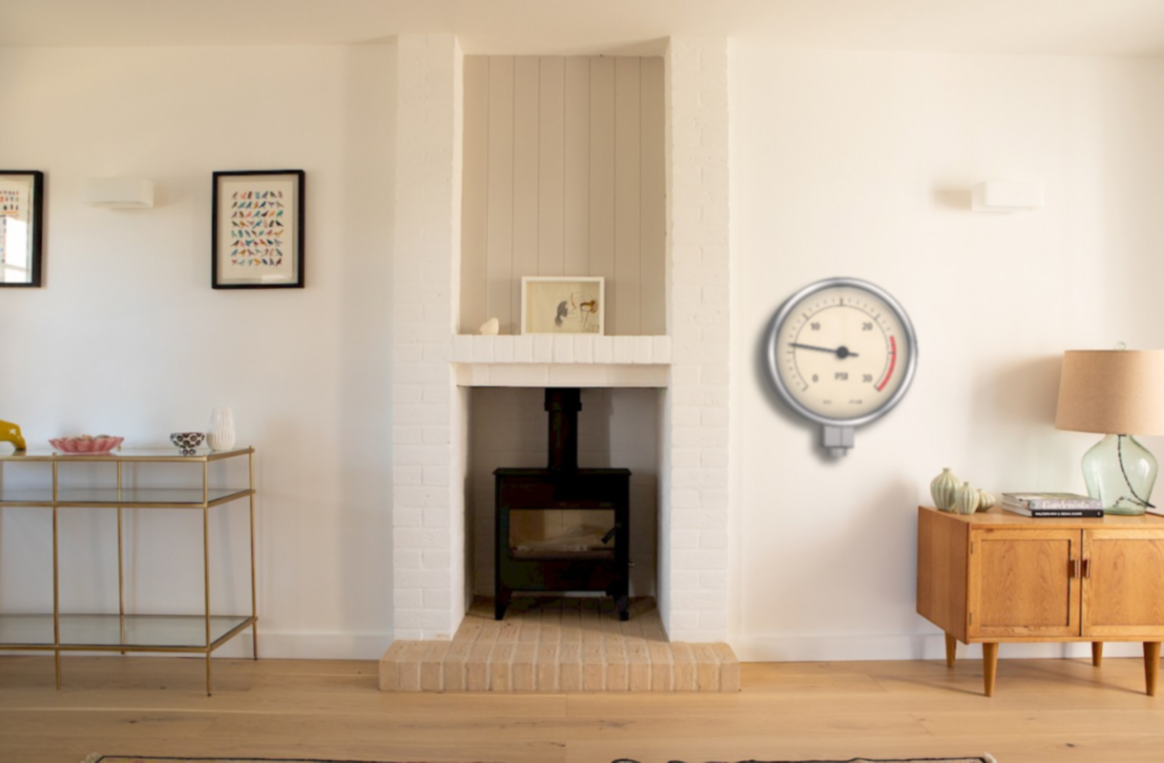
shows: 6 psi
